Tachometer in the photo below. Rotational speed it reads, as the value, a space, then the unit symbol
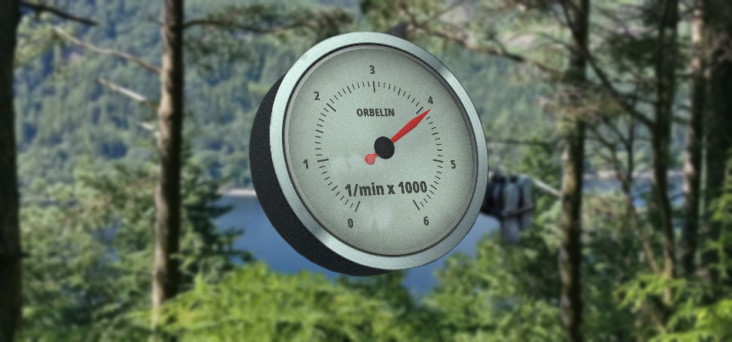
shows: 4100 rpm
